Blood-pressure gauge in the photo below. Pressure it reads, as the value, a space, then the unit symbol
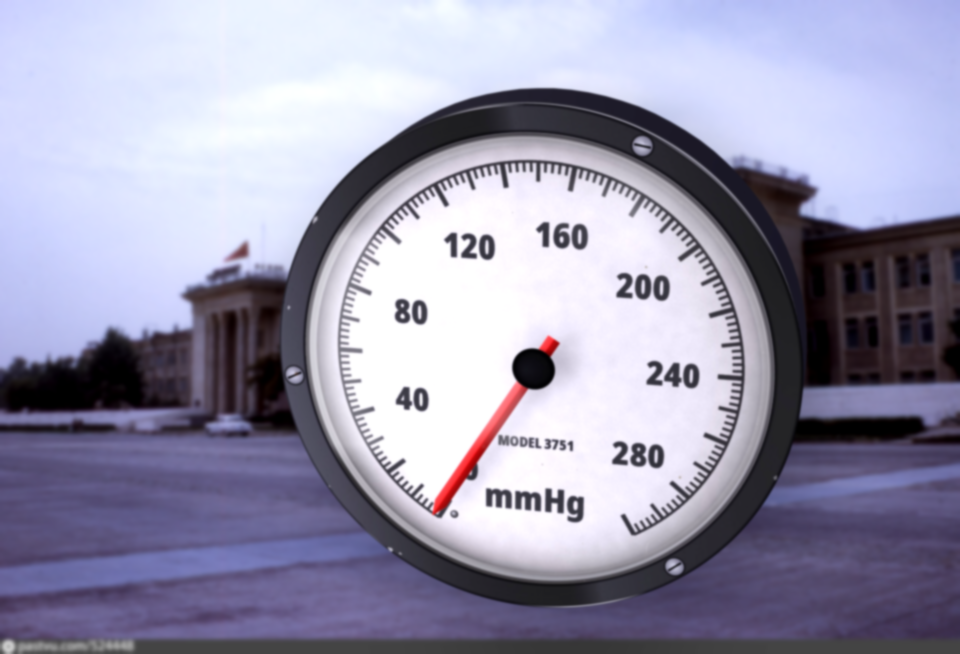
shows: 2 mmHg
